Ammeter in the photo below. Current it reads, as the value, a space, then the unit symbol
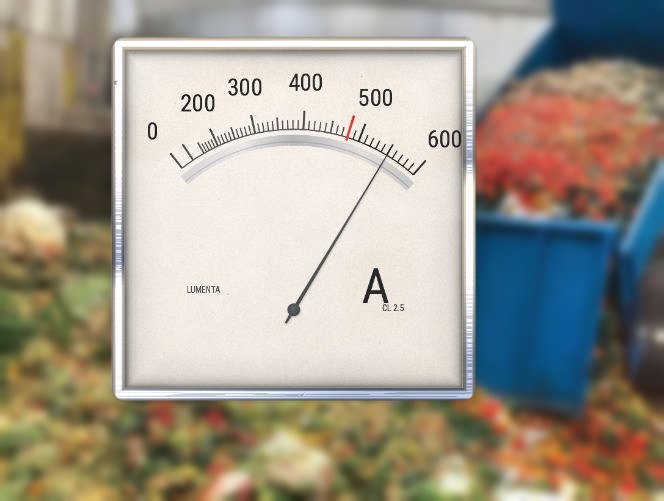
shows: 550 A
